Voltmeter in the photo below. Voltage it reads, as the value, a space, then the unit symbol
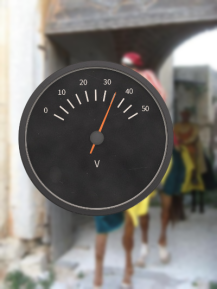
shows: 35 V
